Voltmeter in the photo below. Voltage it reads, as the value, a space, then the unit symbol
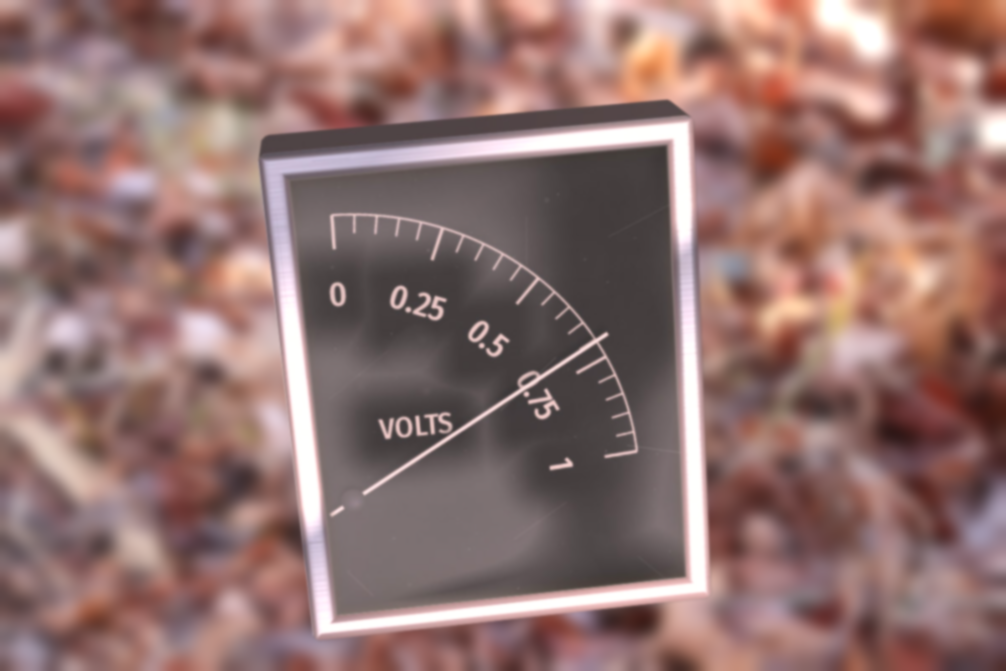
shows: 0.7 V
